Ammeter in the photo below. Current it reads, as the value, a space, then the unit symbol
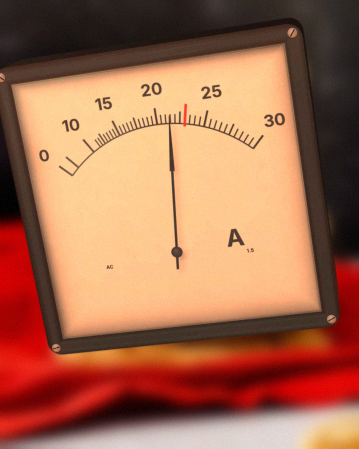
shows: 21.5 A
